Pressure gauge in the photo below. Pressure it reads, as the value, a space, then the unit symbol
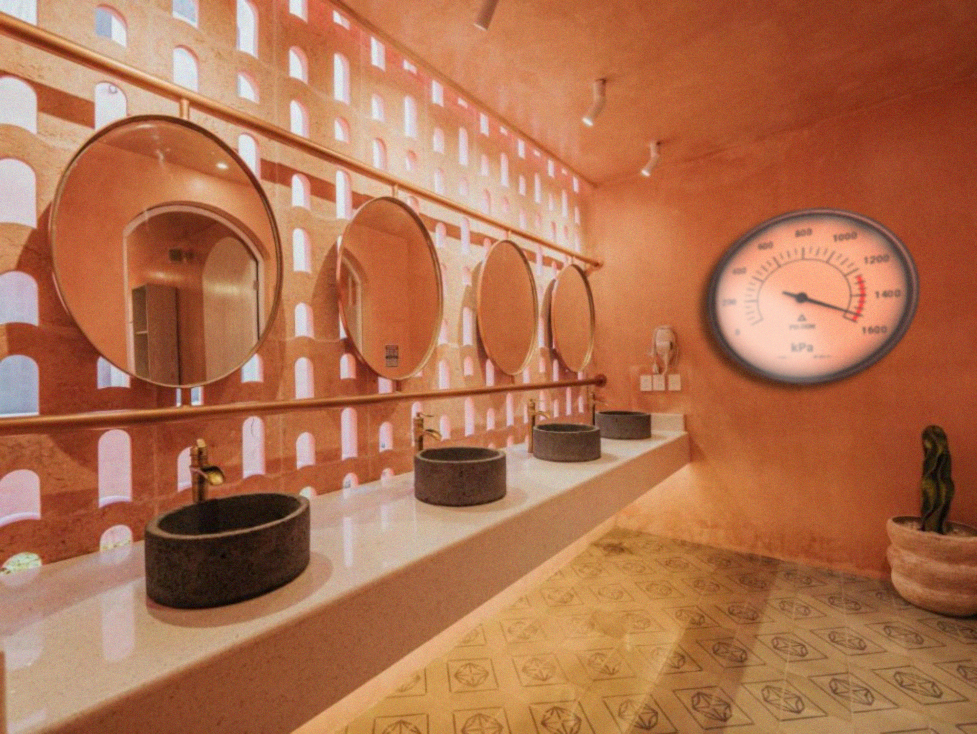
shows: 1550 kPa
